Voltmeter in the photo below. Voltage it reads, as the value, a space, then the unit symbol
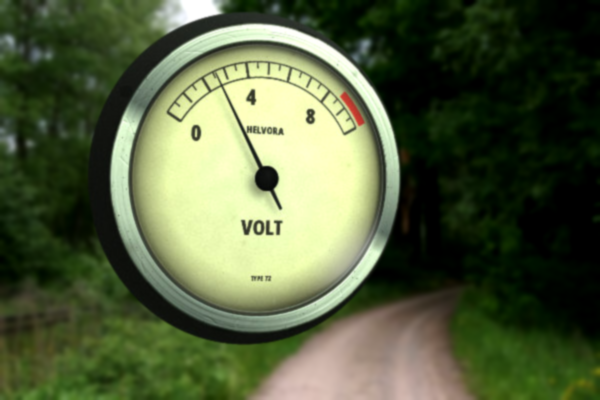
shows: 2.5 V
